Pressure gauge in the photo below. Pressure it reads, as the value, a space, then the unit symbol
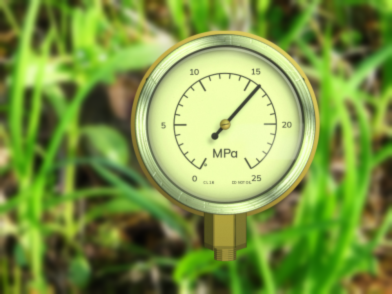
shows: 16 MPa
